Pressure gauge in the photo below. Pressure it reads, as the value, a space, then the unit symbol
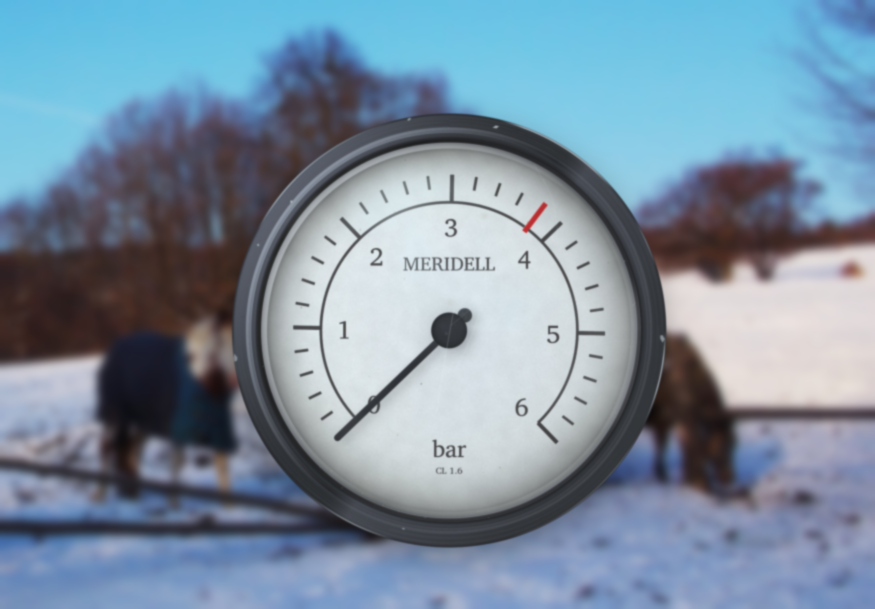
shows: 0 bar
